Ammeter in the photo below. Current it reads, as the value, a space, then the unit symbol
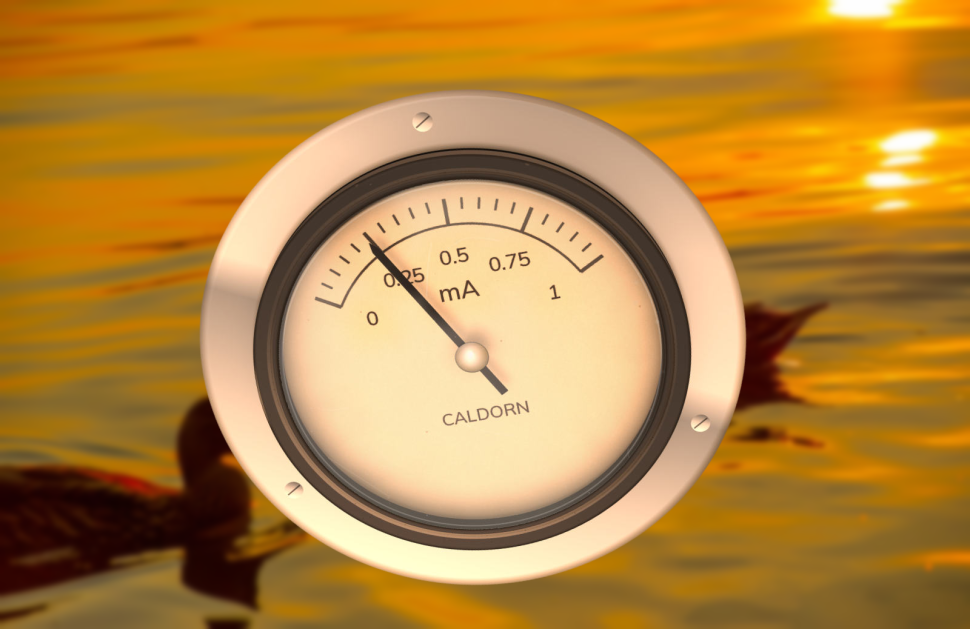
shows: 0.25 mA
